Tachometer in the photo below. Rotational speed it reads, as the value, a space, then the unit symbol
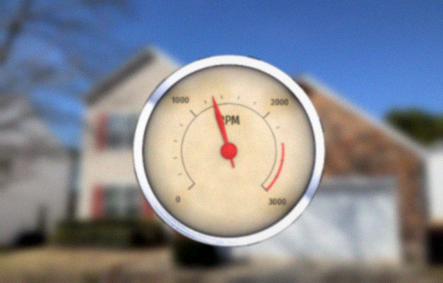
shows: 1300 rpm
